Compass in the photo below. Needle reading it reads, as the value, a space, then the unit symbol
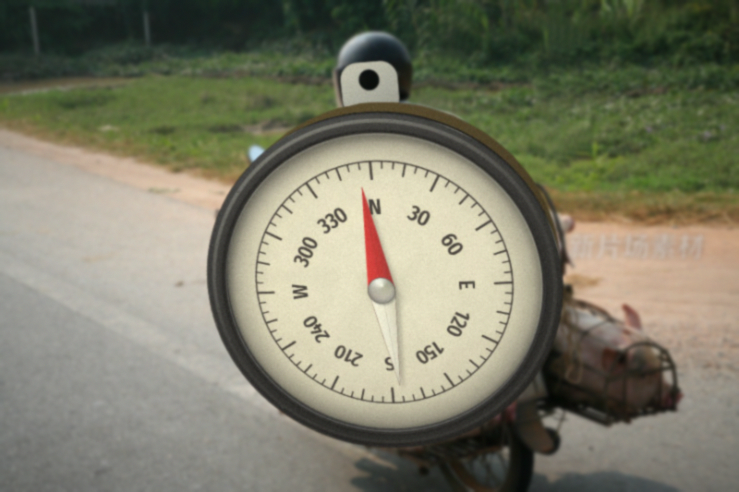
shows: 355 °
